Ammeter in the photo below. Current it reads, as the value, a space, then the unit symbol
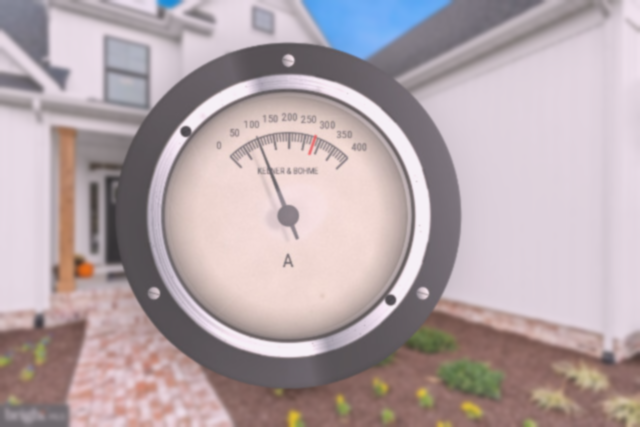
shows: 100 A
